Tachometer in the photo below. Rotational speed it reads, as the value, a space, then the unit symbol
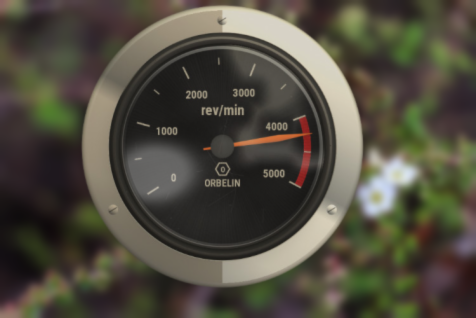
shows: 4250 rpm
